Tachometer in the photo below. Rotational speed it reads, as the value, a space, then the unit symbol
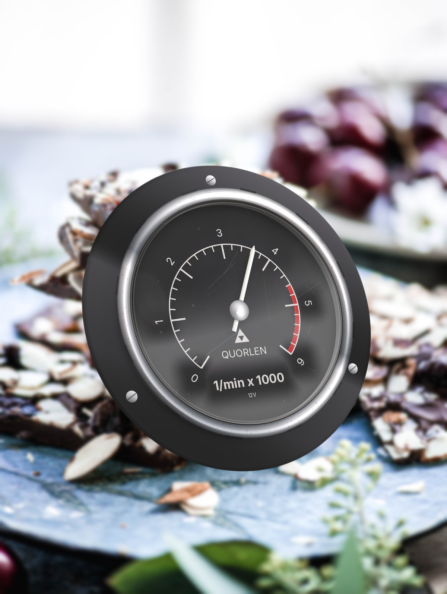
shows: 3600 rpm
